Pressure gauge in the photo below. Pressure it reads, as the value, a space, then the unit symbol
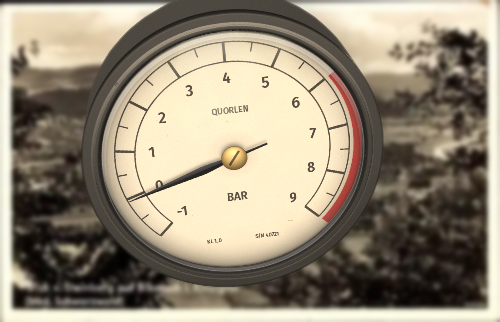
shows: 0 bar
